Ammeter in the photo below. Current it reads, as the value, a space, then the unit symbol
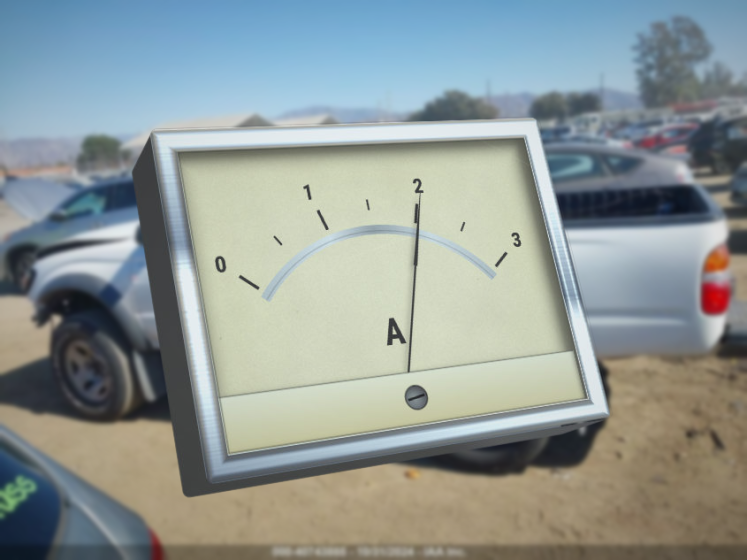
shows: 2 A
